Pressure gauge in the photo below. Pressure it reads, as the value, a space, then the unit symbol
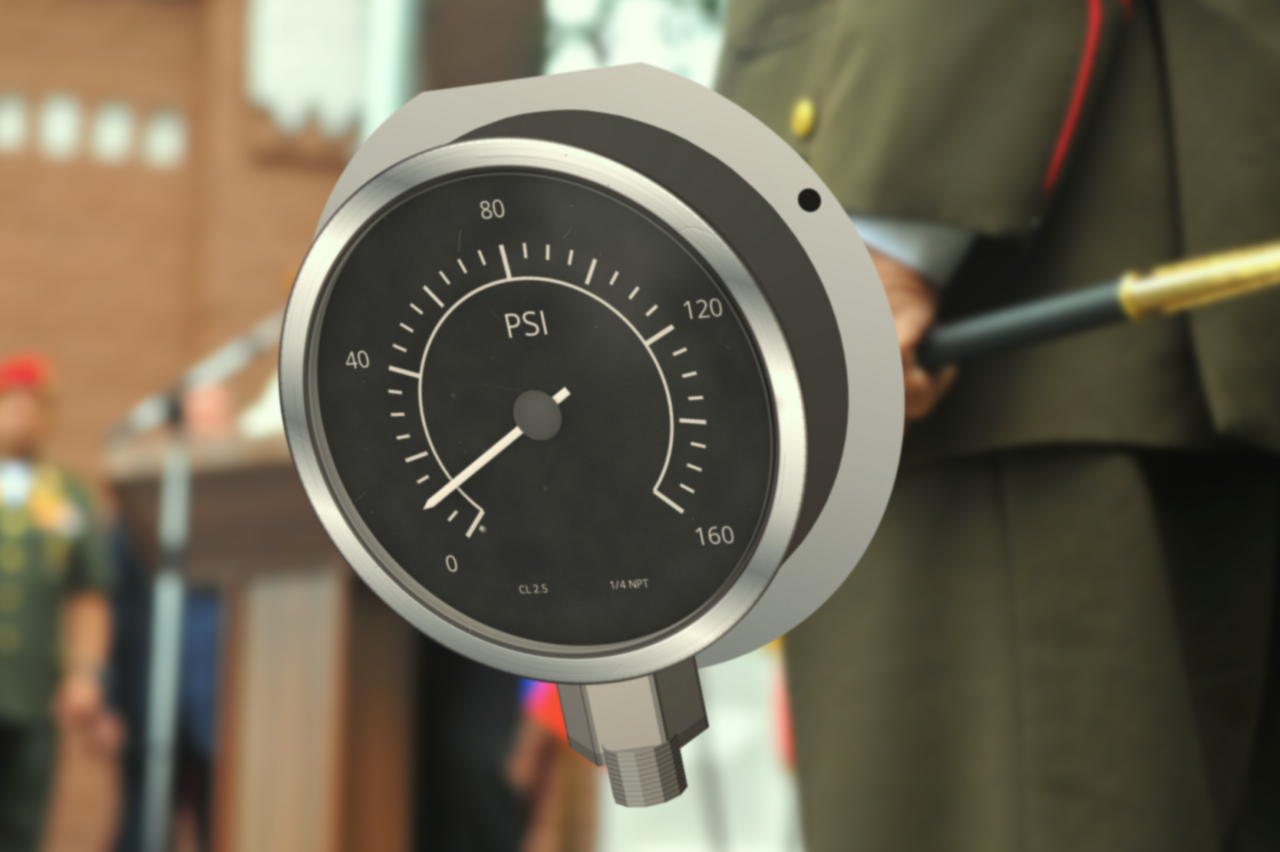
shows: 10 psi
